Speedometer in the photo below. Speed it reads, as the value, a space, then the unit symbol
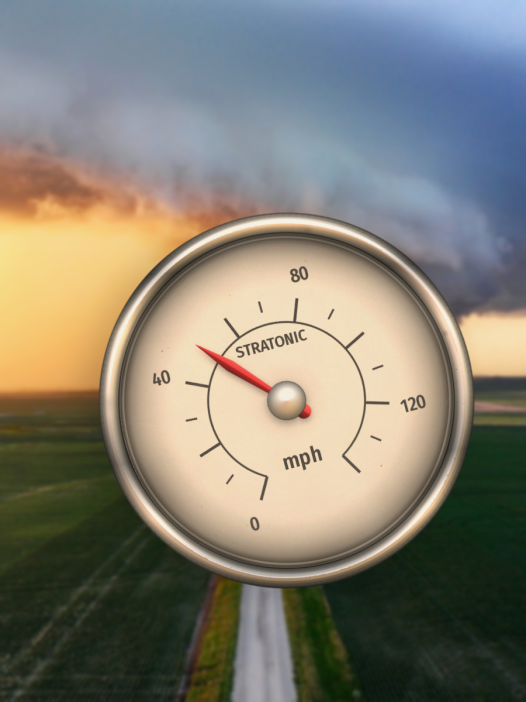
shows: 50 mph
